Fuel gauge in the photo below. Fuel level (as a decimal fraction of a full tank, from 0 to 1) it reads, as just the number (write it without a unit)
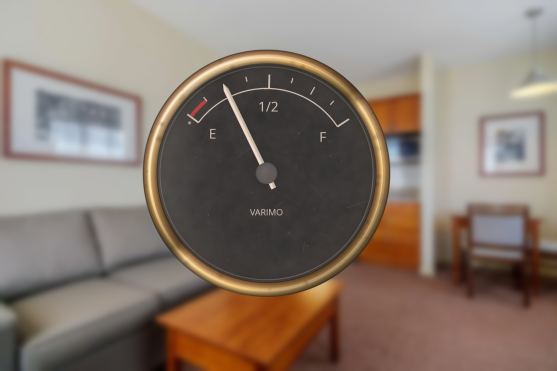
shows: 0.25
